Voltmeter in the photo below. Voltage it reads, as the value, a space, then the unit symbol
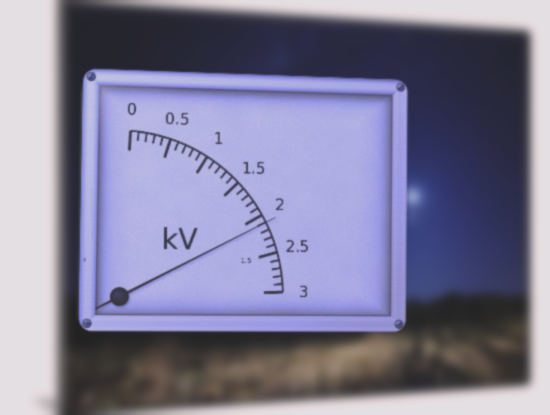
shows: 2.1 kV
